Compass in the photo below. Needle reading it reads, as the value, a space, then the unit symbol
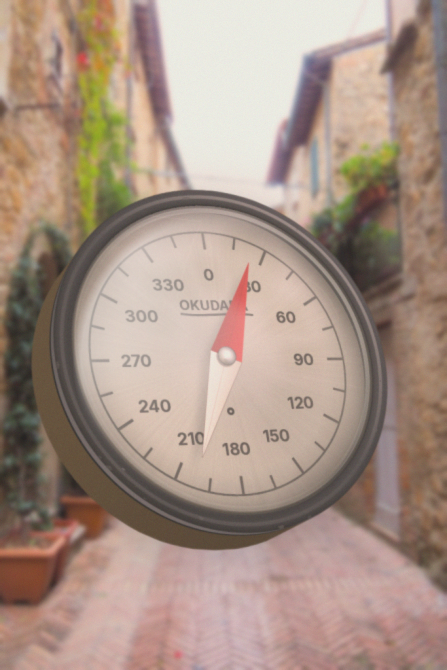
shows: 22.5 °
